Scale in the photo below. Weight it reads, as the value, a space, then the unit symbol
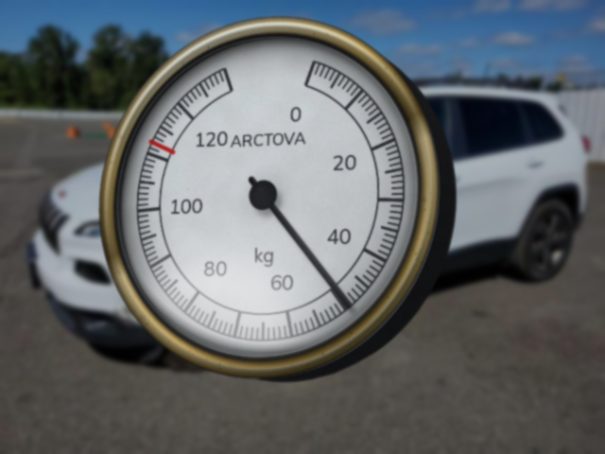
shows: 49 kg
